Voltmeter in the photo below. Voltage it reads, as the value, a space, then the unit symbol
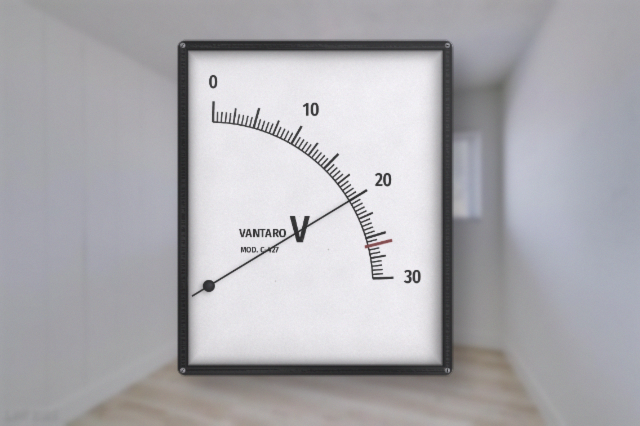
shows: 20 V
